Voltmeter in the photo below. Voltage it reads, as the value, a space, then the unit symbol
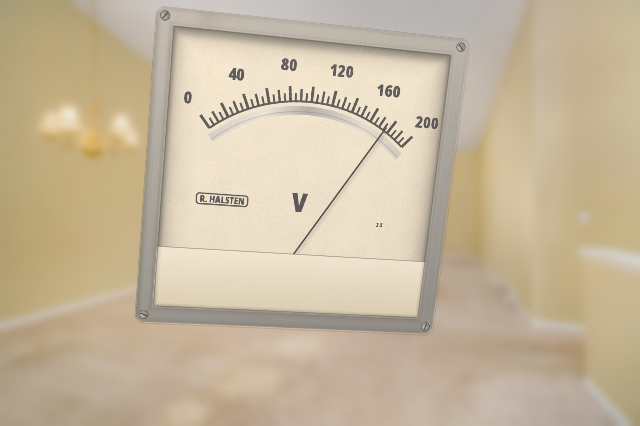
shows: 175 V
